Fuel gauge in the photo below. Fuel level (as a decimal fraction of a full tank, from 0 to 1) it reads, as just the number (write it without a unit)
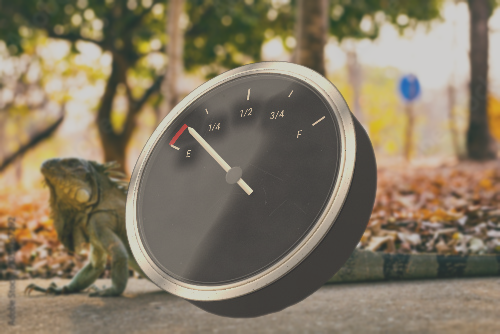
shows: 0.125
